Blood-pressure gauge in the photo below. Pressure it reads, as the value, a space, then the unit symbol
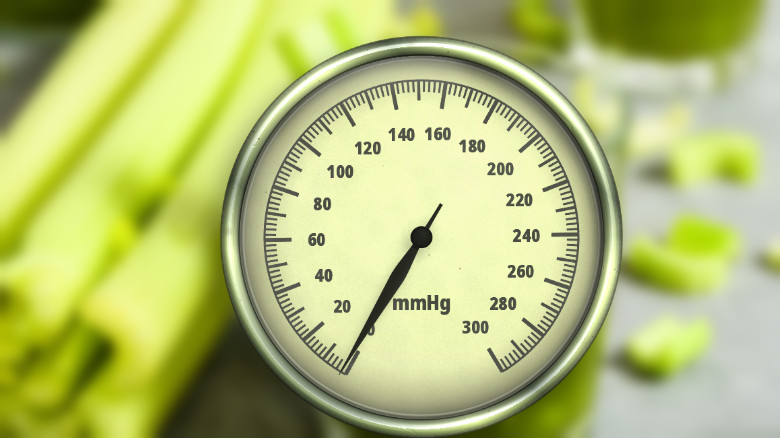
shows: 2 mmHg
